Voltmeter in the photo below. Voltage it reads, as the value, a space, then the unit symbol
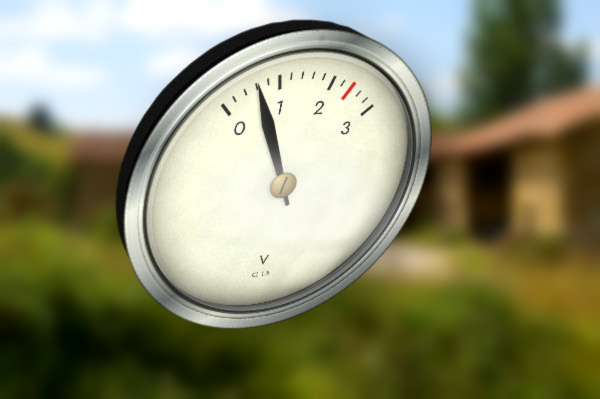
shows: 0.6 V
